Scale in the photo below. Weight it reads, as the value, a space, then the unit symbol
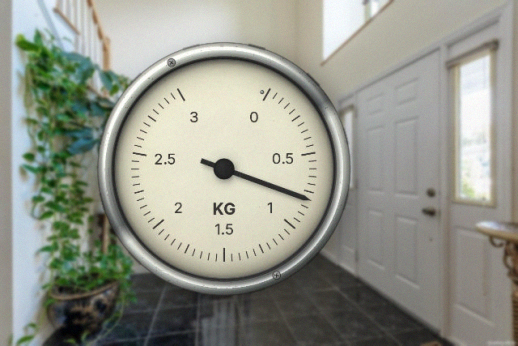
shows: 0.8 kg
